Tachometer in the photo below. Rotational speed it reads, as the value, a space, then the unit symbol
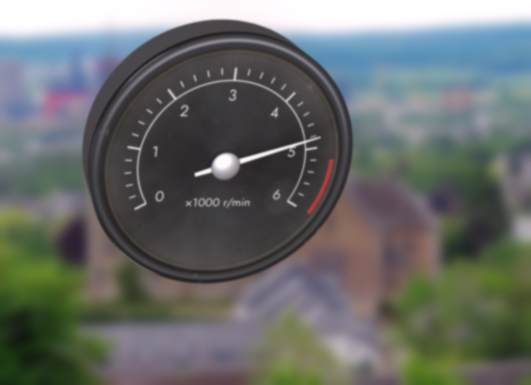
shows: 4800 rpm
